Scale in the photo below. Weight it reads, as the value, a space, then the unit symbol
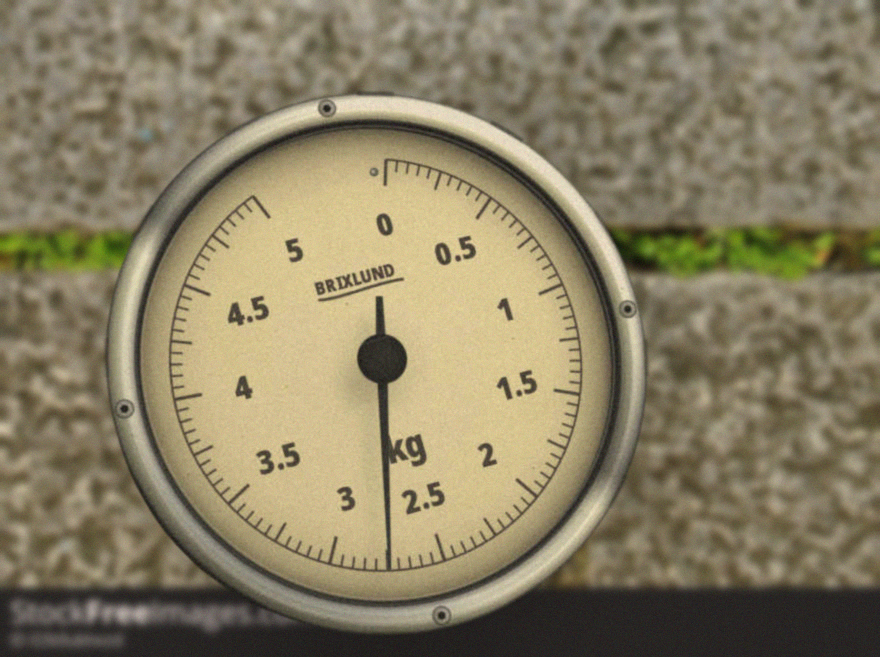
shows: 2.75 kg
